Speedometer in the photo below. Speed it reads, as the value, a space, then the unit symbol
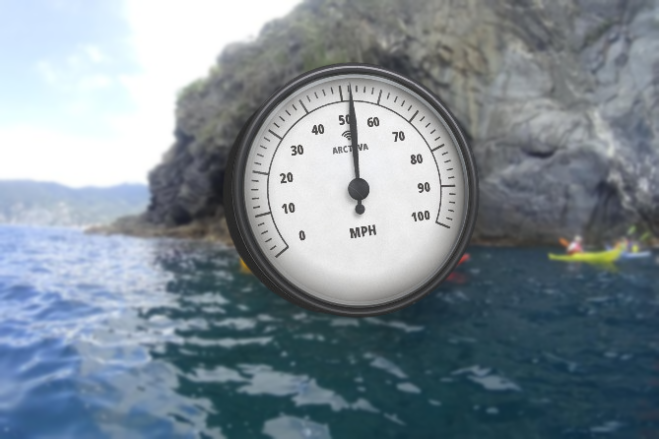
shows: 52 mph
